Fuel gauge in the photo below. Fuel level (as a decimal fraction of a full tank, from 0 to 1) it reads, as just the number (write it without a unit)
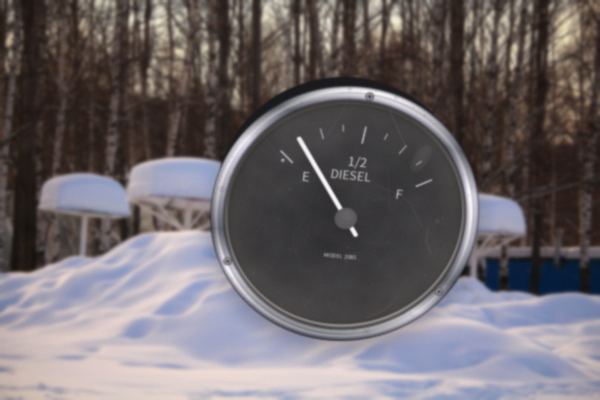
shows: 0.125
